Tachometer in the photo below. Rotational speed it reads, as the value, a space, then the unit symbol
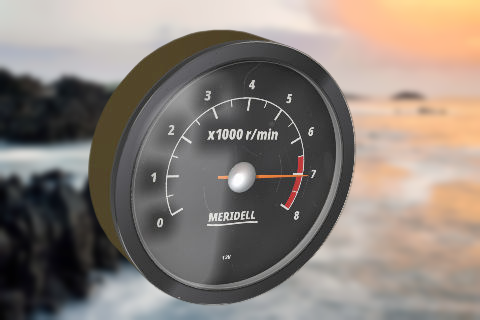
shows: 7000 rpm
